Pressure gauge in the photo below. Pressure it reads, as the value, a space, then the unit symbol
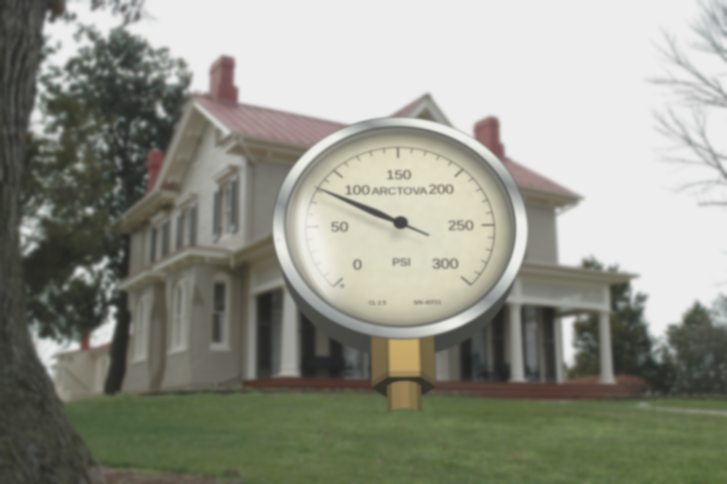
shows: 80 psi
